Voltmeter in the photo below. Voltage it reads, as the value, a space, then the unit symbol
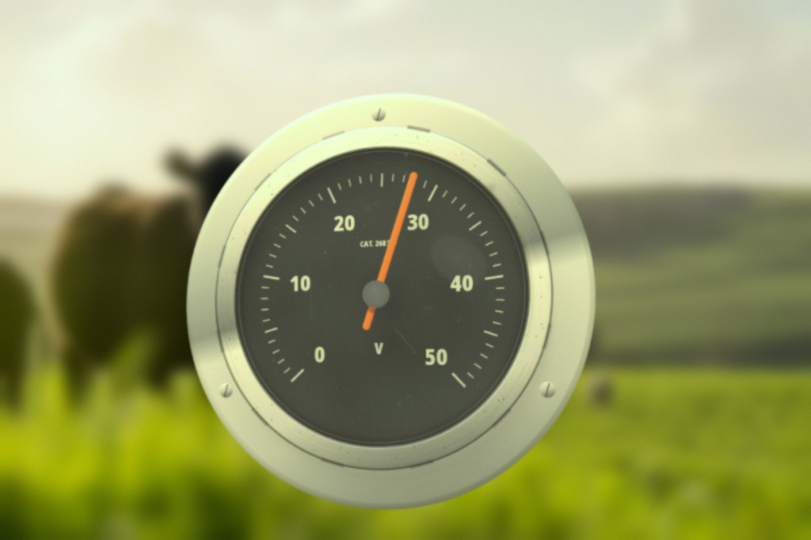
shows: 28 V
